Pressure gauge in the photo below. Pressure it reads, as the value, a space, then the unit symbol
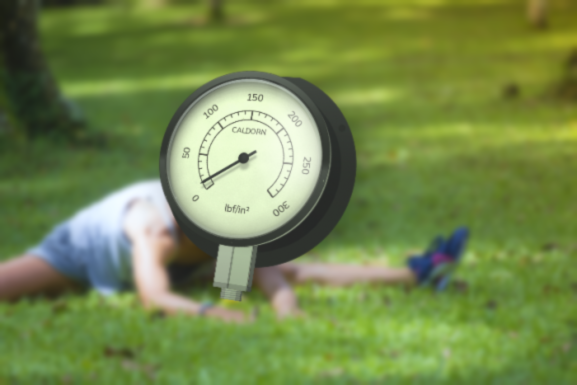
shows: 10 psi
